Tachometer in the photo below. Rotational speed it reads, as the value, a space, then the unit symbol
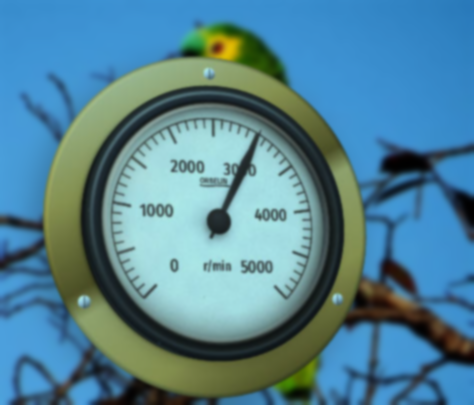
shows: 3000 rpm
